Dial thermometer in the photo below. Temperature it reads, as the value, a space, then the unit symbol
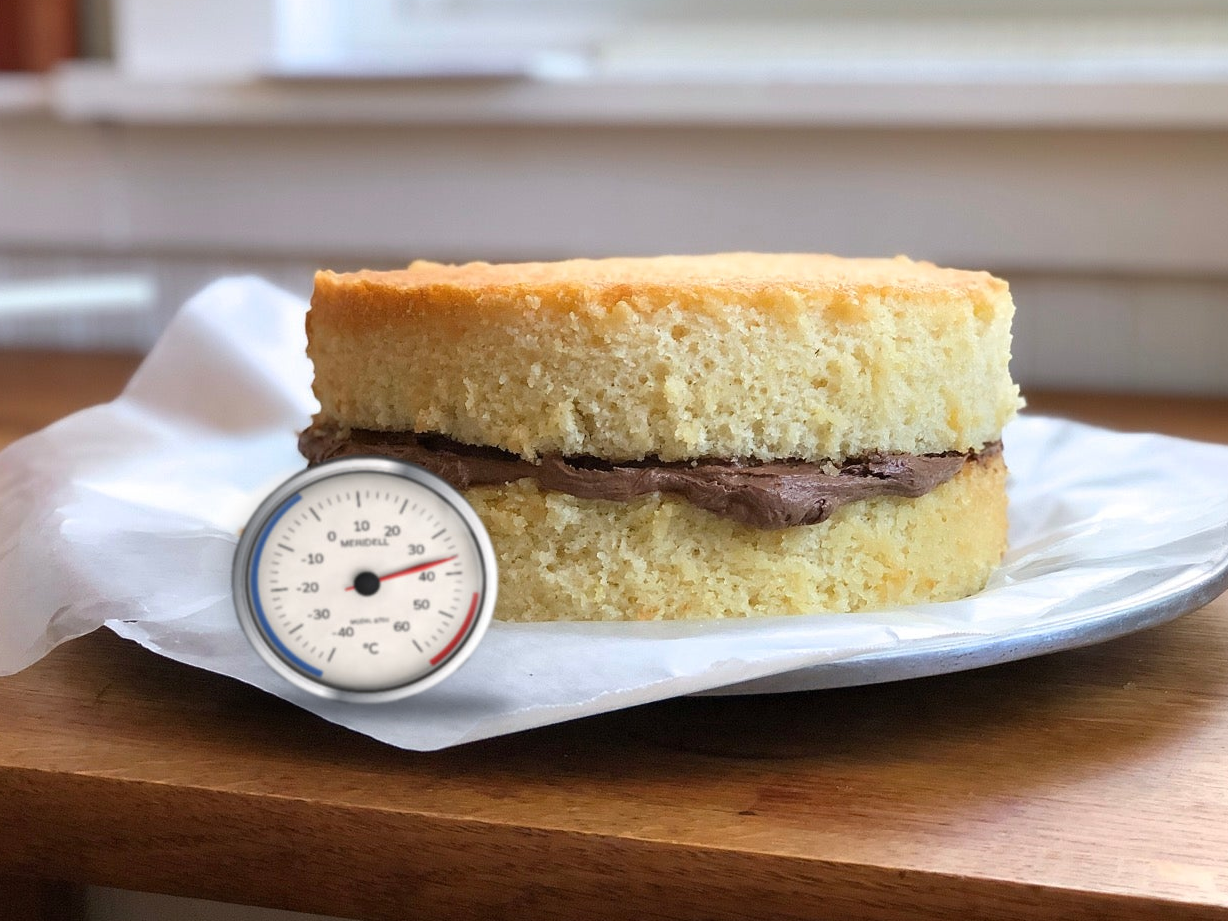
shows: 36 °C
